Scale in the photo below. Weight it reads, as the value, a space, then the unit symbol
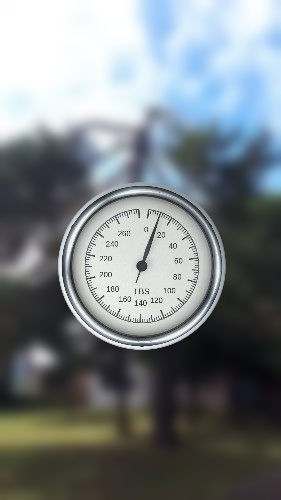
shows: 10 lb
